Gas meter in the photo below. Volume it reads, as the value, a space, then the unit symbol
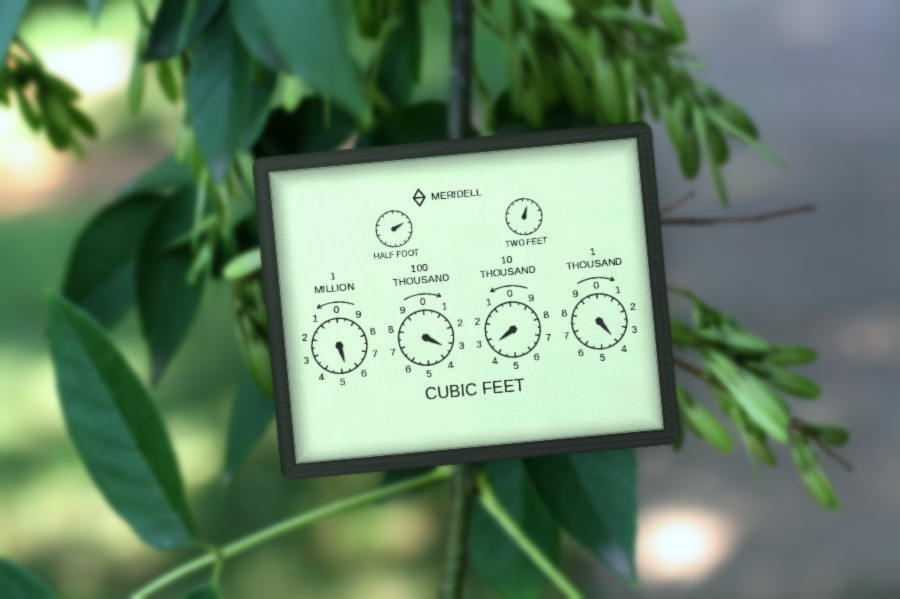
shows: 533400 ft³
